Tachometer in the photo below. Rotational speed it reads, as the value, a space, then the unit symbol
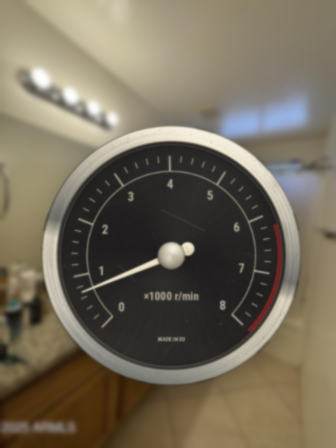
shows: 700 rpm
